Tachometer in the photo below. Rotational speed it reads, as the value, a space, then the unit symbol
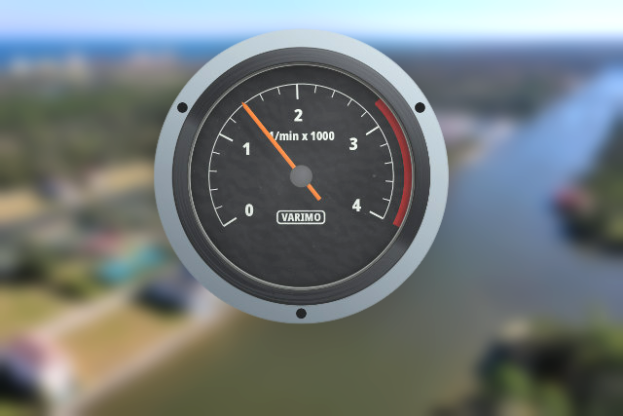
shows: 1400 rpm
